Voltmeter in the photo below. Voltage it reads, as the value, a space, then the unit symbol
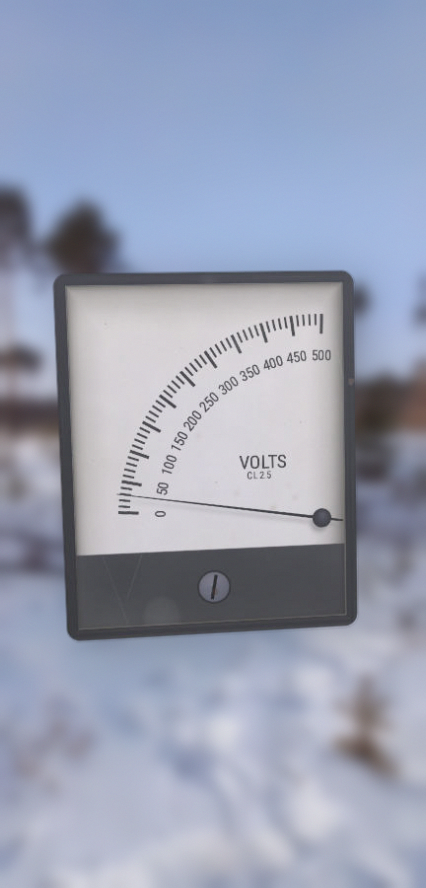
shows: 30 V
